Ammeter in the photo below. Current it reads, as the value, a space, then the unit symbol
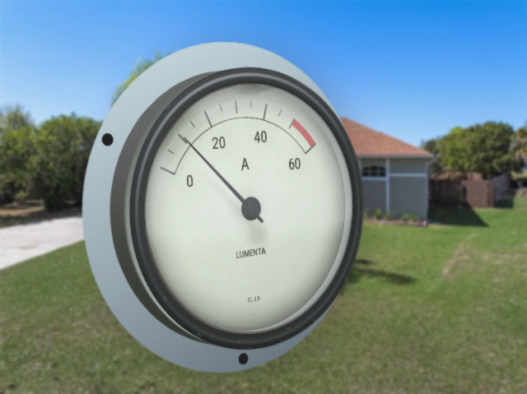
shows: 10 A
